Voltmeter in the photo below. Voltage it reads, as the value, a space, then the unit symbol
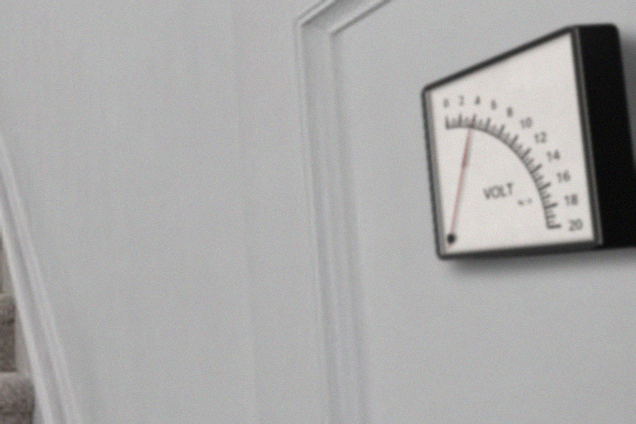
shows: 4 V
